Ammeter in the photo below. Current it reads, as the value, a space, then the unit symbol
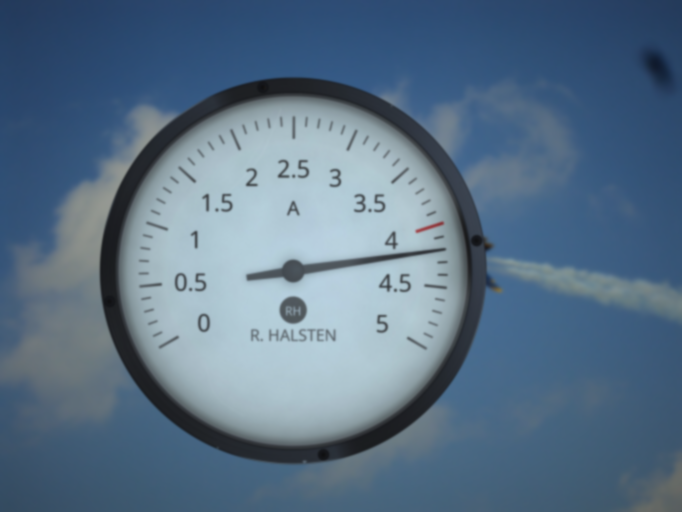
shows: 4.2 A
